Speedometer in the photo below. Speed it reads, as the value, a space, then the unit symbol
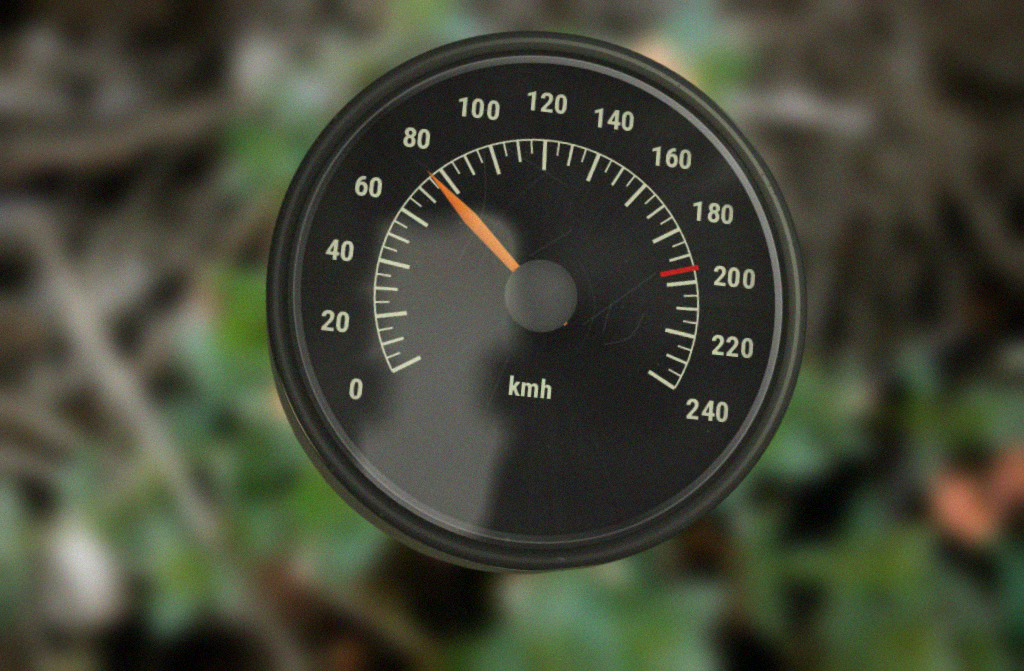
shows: 75 km/h
